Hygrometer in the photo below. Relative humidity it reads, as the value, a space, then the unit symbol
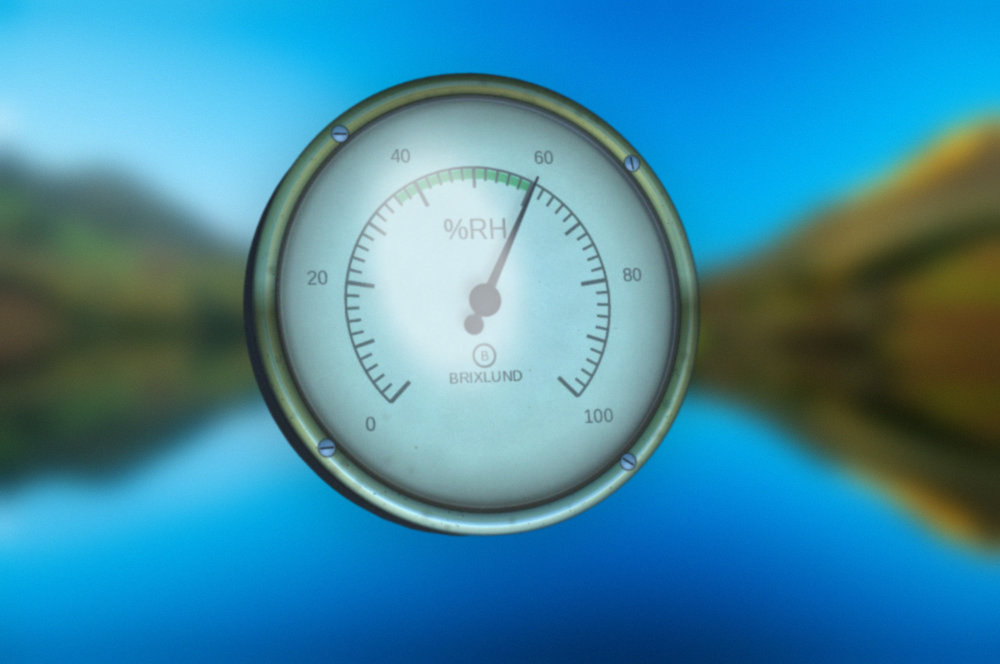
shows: 60 %
